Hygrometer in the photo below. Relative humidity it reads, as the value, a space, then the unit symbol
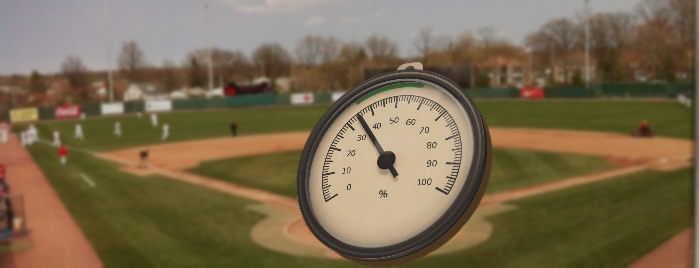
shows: 35 %
